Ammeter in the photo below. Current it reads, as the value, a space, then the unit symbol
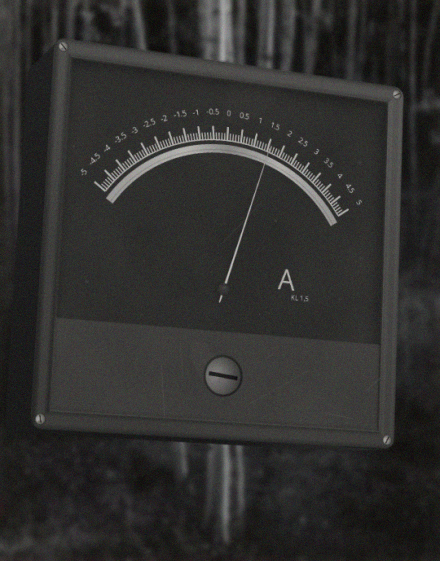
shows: 1.5 A
